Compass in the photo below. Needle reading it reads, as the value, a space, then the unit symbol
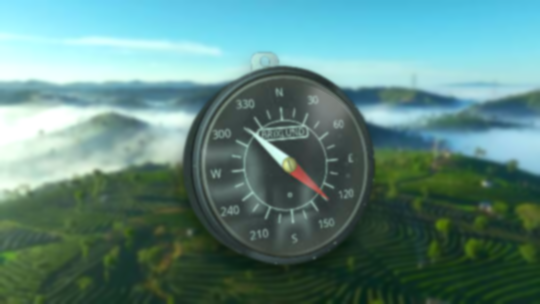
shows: 135 °
